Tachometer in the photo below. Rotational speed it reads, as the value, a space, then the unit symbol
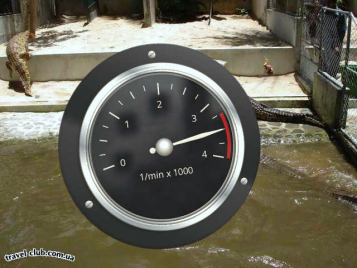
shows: 3500 rpm
